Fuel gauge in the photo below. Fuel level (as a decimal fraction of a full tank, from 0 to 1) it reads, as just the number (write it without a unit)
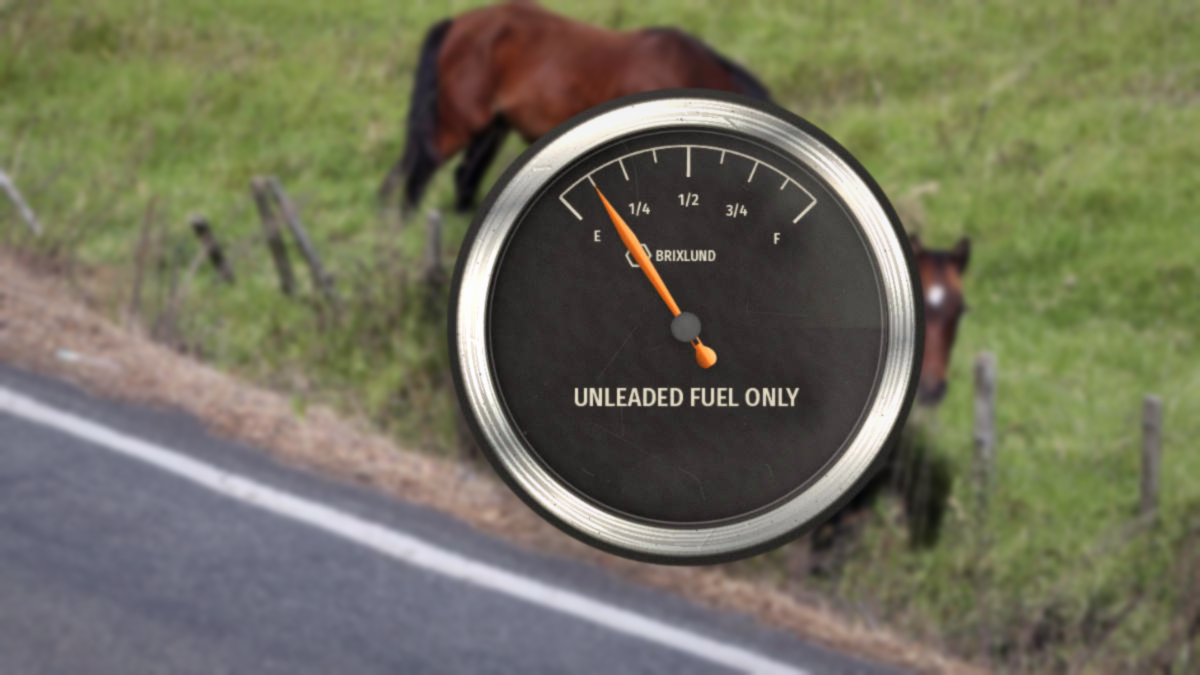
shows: 0.125
